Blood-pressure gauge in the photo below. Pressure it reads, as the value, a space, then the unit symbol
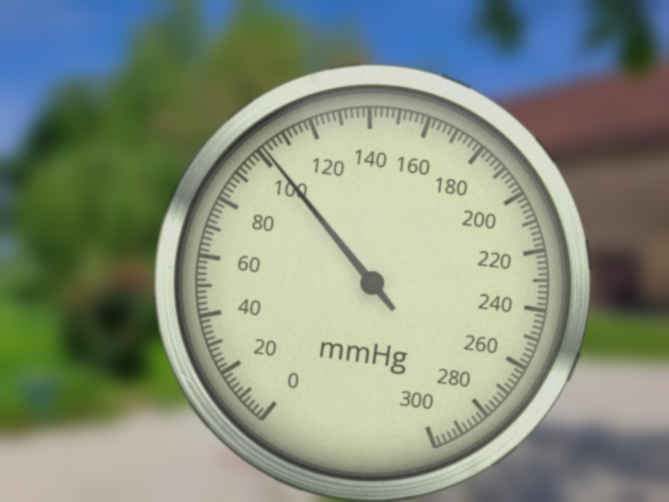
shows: 102 mmHg
